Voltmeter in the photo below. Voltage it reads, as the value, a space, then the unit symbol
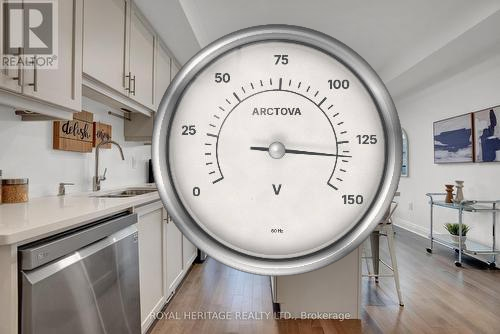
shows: 132.5 V
